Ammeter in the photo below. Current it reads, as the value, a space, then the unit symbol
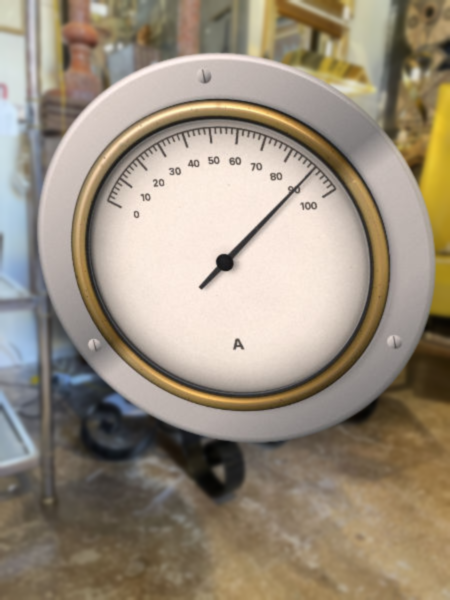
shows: 90 A
